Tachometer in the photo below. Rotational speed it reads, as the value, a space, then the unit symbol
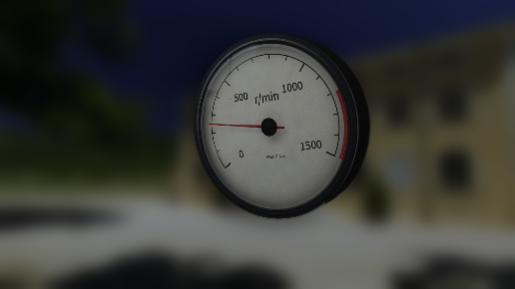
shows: 250 rpm
